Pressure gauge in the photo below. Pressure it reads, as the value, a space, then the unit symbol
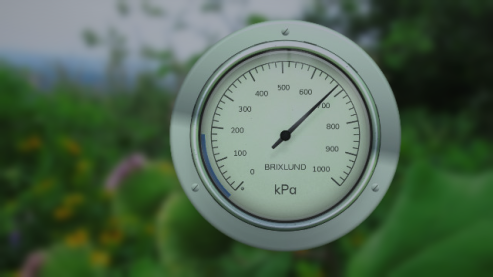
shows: 680 kPa
